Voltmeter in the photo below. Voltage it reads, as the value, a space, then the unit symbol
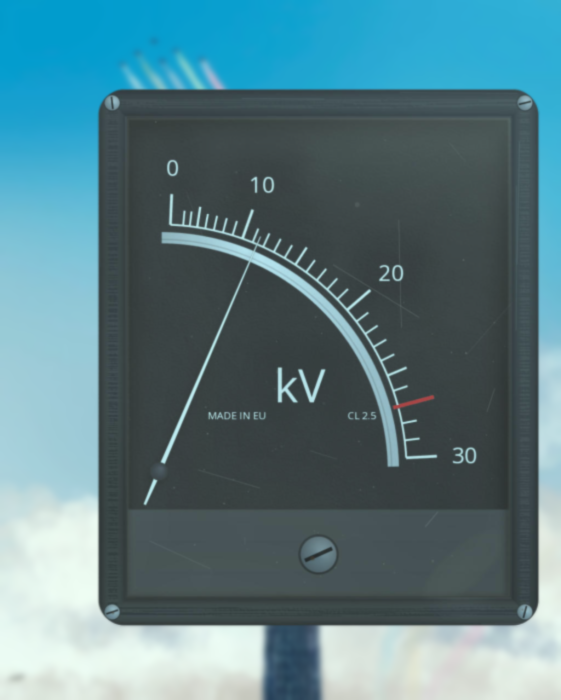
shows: 11.5 kV
